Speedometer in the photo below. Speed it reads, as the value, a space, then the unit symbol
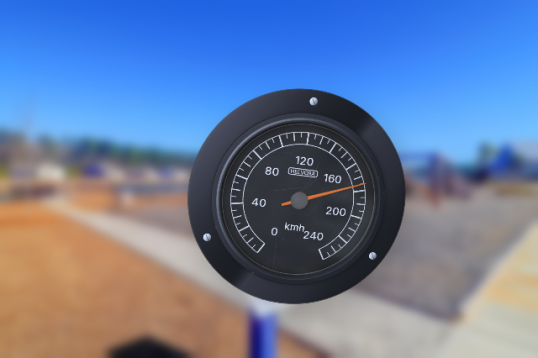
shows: 175 km/h
